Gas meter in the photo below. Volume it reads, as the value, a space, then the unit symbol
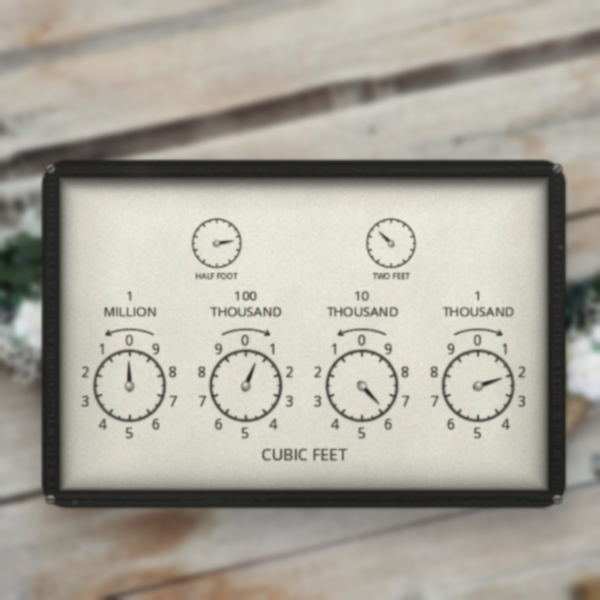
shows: 6200 ft³
